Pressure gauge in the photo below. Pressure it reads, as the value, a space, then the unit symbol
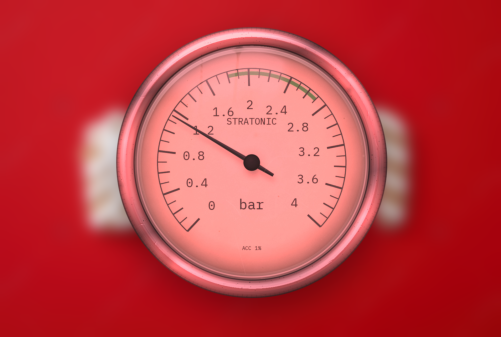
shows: 1.15 bar
